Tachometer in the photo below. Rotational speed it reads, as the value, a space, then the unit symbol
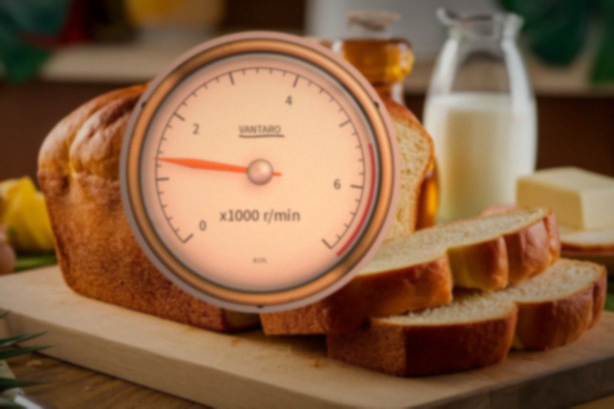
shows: 1300 rpm
